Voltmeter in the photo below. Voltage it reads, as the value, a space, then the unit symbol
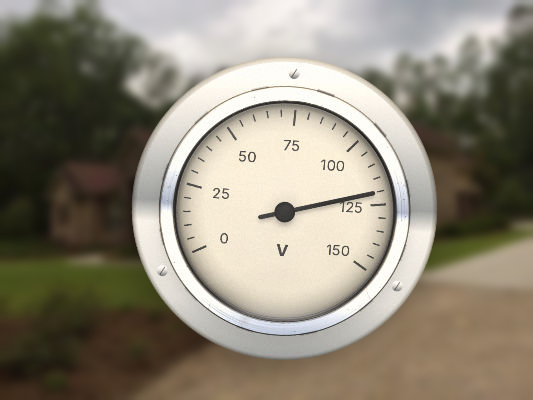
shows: 120 V
